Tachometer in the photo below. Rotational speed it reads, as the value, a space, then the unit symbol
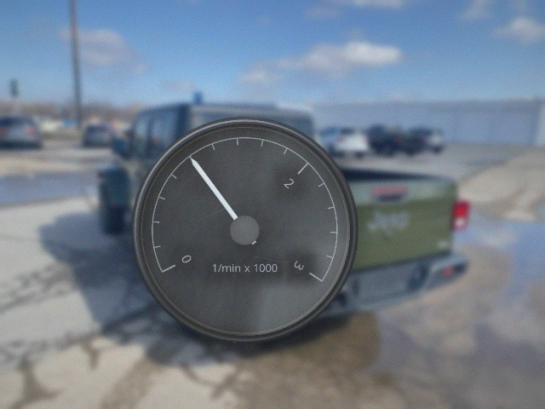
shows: 1000 rpm
